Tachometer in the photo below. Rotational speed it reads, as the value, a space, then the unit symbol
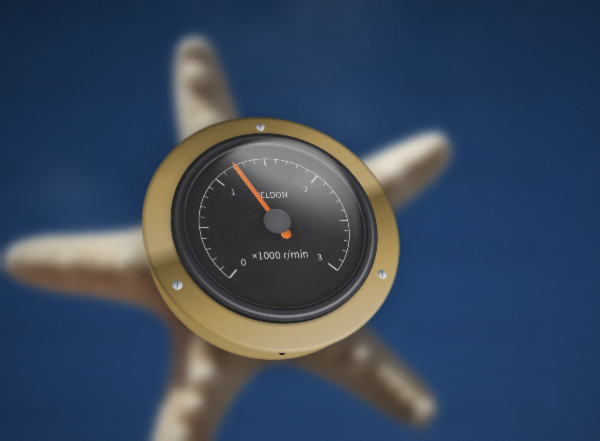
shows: 1200 rpm
